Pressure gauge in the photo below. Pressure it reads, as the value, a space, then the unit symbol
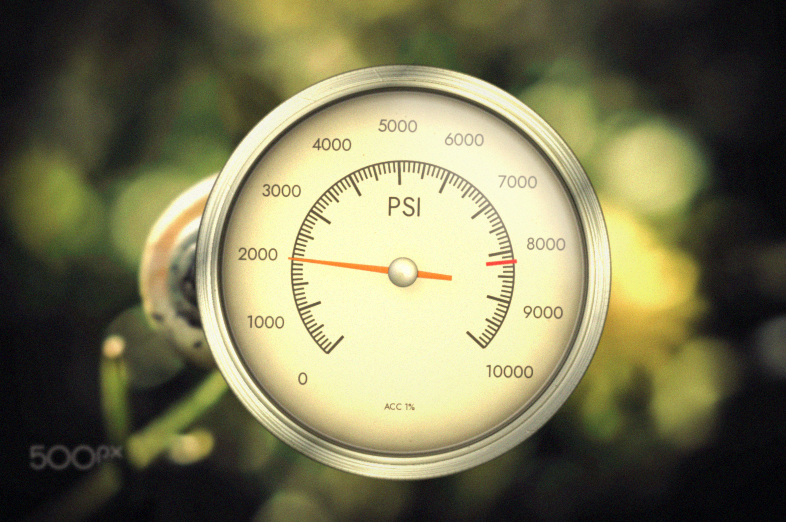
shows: 2000 psi
